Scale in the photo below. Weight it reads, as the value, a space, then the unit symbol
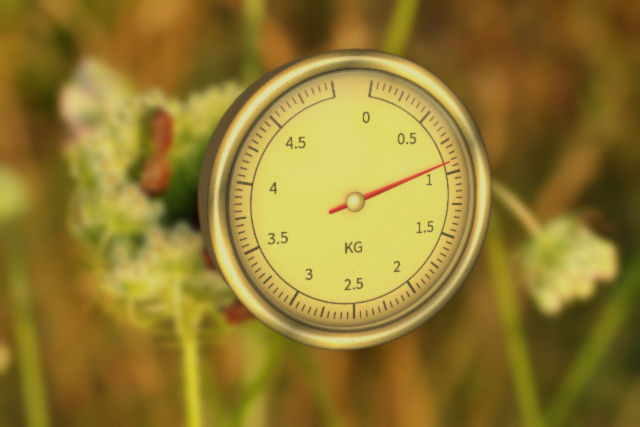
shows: 0.9 kg
